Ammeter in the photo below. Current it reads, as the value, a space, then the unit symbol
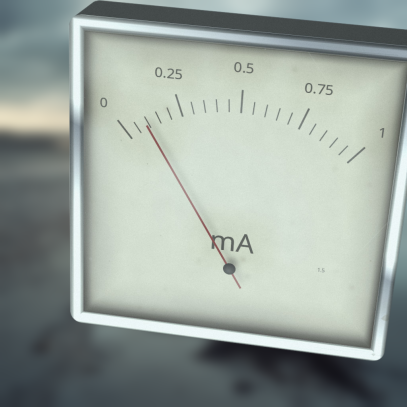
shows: 0.1 mA
